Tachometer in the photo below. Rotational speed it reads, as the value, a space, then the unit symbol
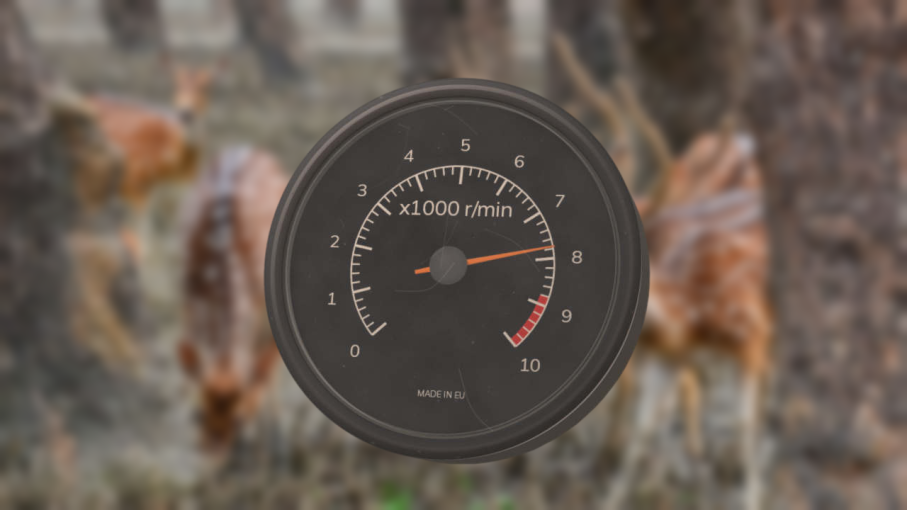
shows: 7800 rpm
